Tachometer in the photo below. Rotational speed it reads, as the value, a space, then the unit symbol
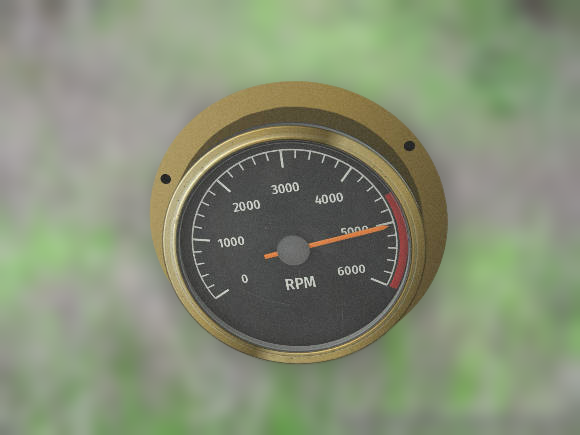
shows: 5000 rpm
